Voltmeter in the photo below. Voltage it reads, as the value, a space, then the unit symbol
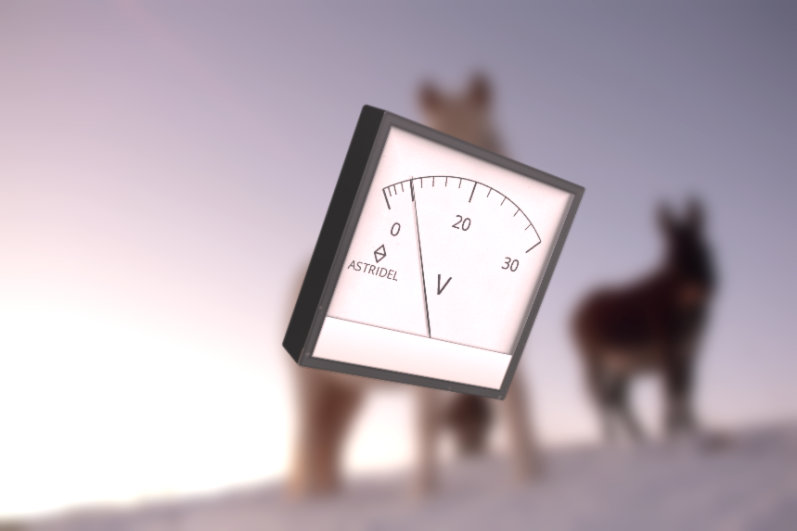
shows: 10 V
